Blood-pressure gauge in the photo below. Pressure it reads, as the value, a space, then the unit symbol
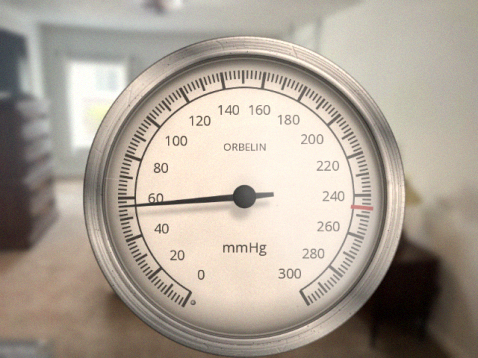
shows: 56 mmHg
